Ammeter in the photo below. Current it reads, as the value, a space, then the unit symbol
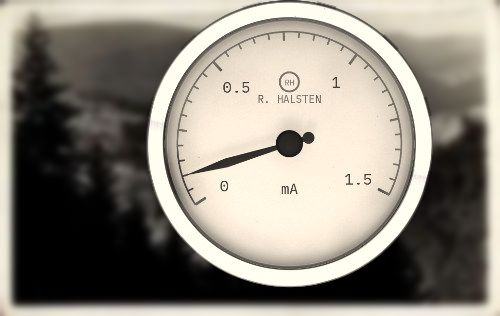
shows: 0.1 mA
